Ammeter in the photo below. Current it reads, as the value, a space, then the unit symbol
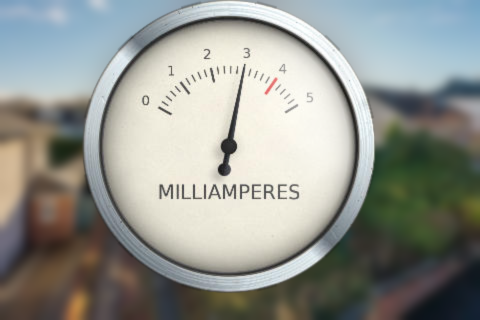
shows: 3 mA
